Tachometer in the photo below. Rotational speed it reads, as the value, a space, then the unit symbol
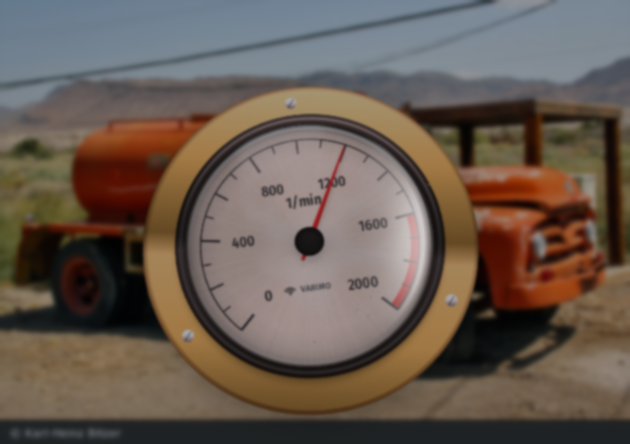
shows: 1200 rpm
